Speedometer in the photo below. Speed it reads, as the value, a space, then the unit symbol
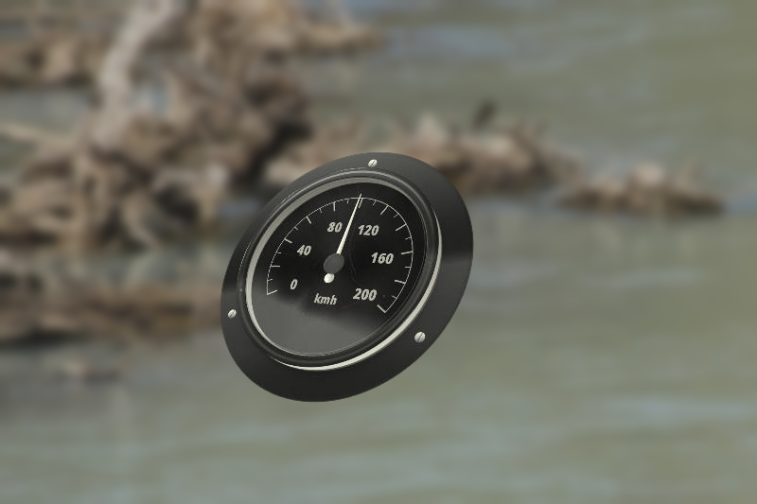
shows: 100 km/h
